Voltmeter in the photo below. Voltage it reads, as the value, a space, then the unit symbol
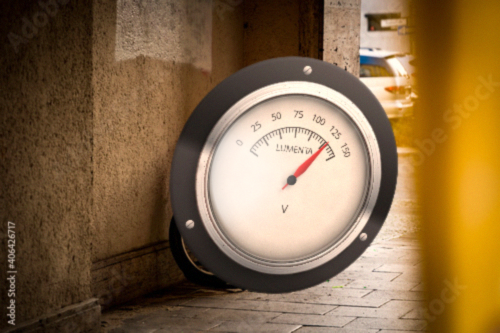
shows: 125 V
